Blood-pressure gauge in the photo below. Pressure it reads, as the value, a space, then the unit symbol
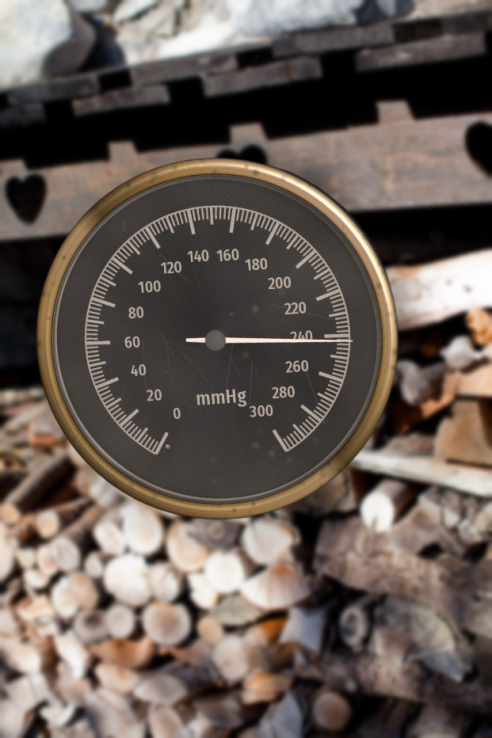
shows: 242 mmHg
